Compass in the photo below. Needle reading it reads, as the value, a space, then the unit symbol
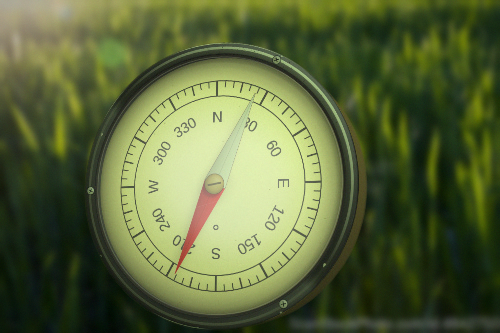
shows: 205 °
